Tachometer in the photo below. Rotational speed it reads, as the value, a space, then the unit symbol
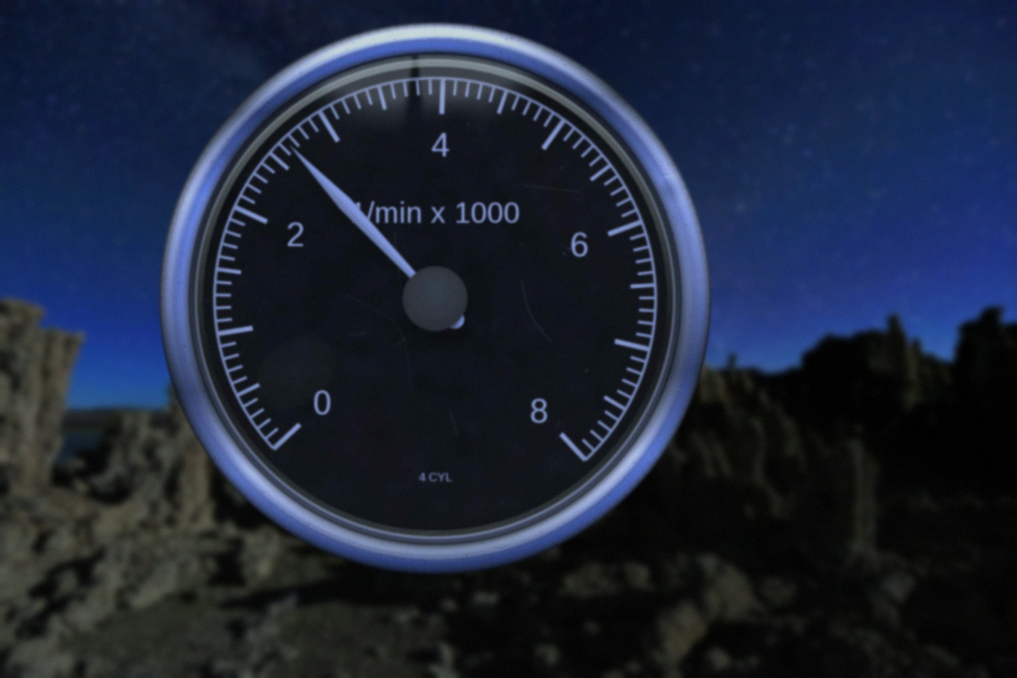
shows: 2650 rpm
